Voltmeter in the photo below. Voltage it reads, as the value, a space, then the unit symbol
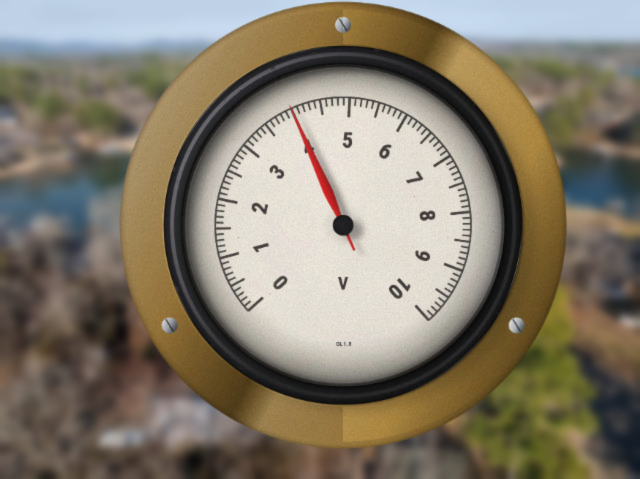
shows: 4 V
